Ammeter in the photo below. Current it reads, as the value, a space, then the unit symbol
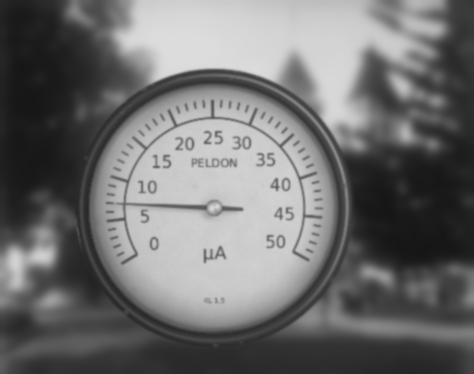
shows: 7 µA
